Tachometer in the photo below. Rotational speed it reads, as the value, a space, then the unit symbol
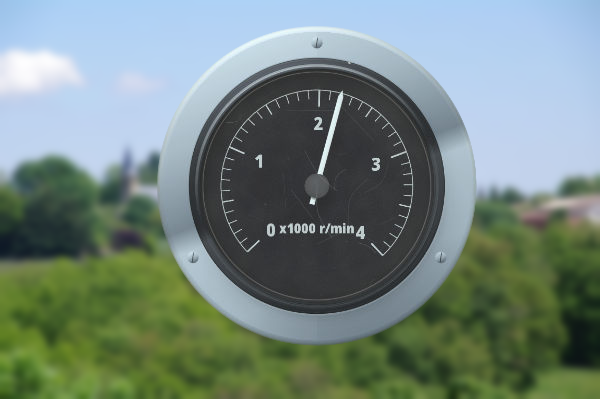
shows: 2200 rpm
